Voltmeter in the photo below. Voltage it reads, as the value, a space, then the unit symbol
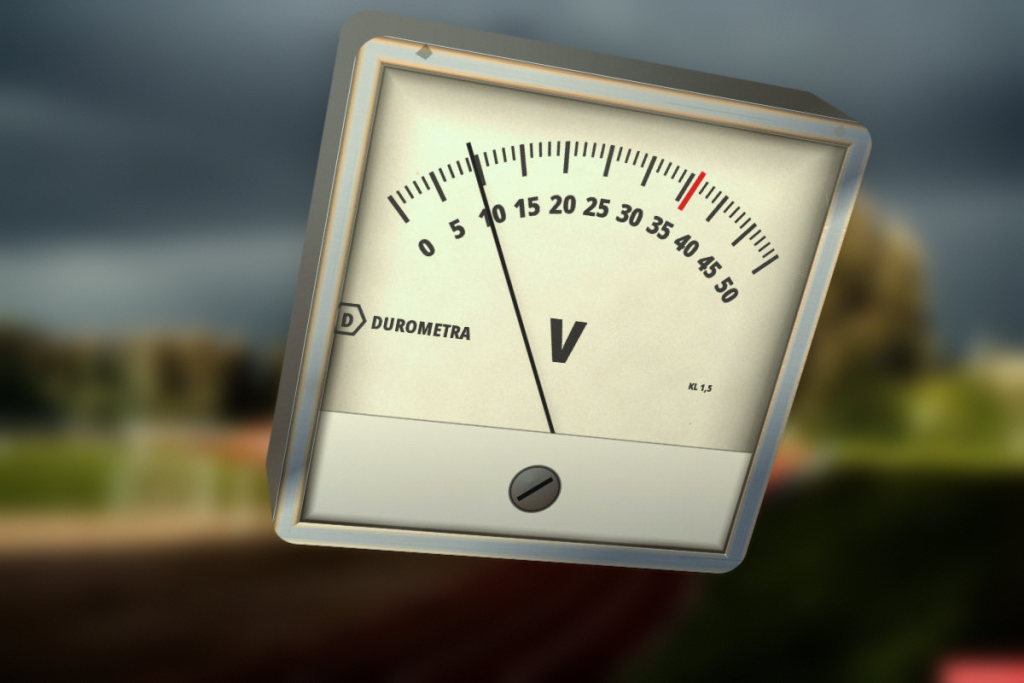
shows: 9.5 V
